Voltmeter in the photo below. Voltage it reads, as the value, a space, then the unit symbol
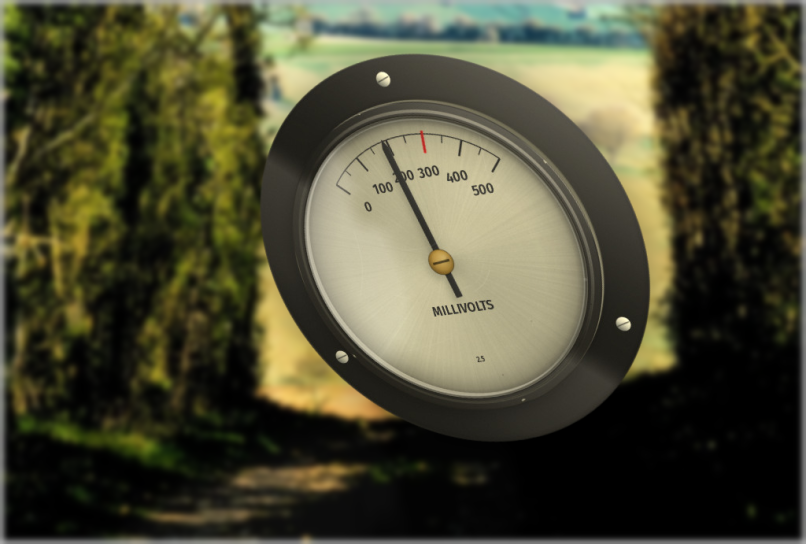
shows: 200 mV
